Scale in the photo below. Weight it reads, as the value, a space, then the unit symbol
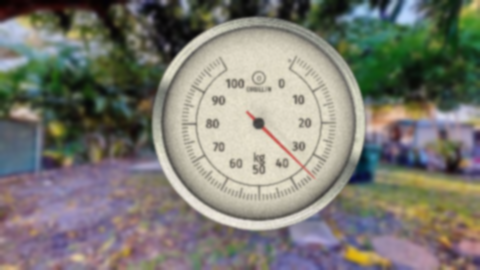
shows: 35 kg
